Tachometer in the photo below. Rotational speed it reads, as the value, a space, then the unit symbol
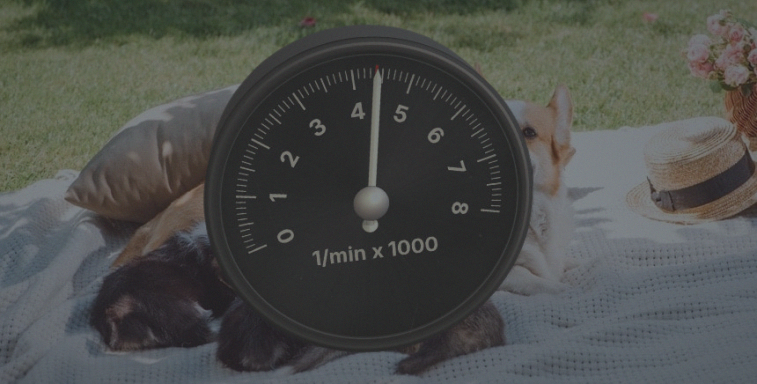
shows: 4400 rpm
